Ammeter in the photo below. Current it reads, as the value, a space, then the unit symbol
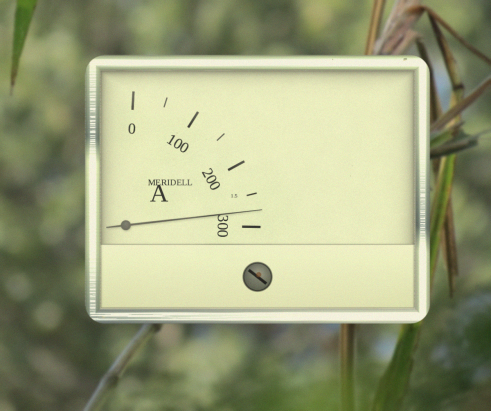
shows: 275 A
